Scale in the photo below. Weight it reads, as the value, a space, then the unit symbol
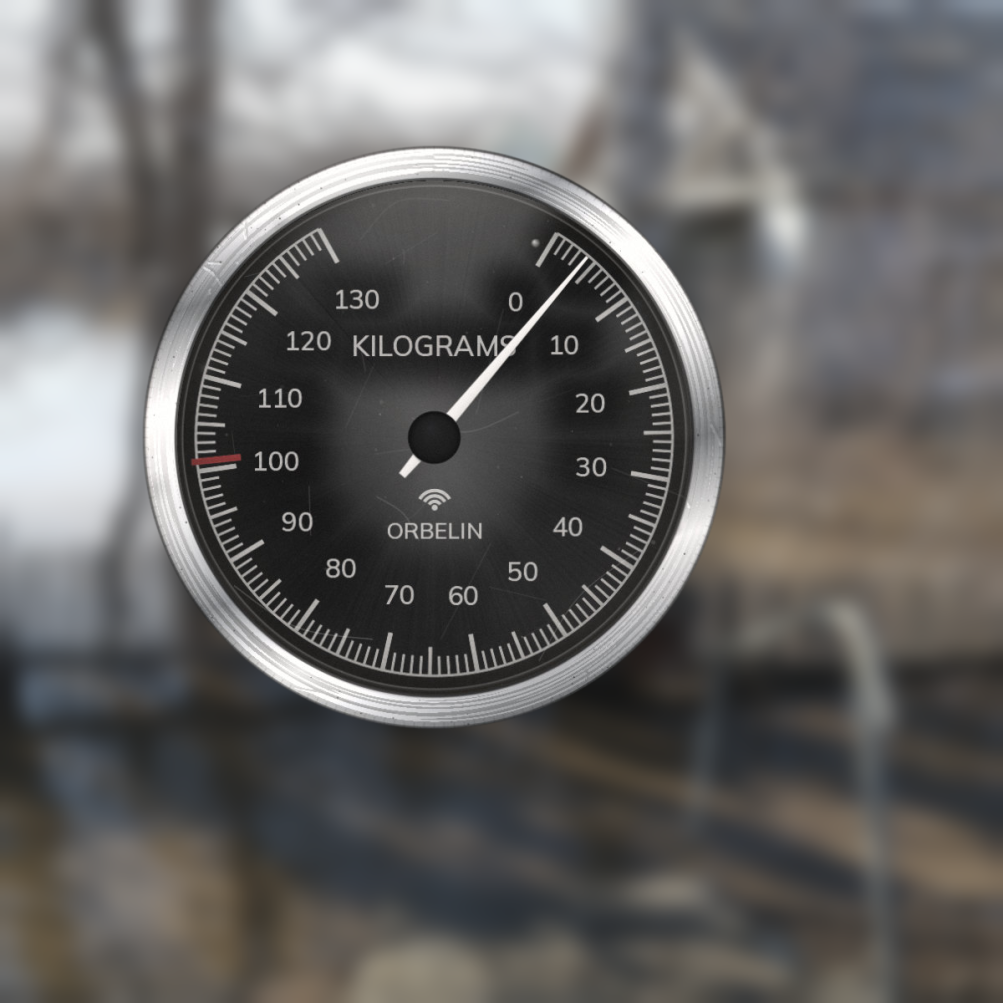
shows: 4 kg
